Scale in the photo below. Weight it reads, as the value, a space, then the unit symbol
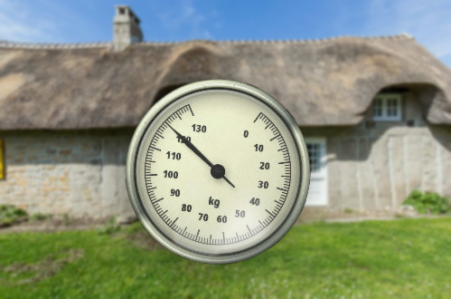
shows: 120 kg
